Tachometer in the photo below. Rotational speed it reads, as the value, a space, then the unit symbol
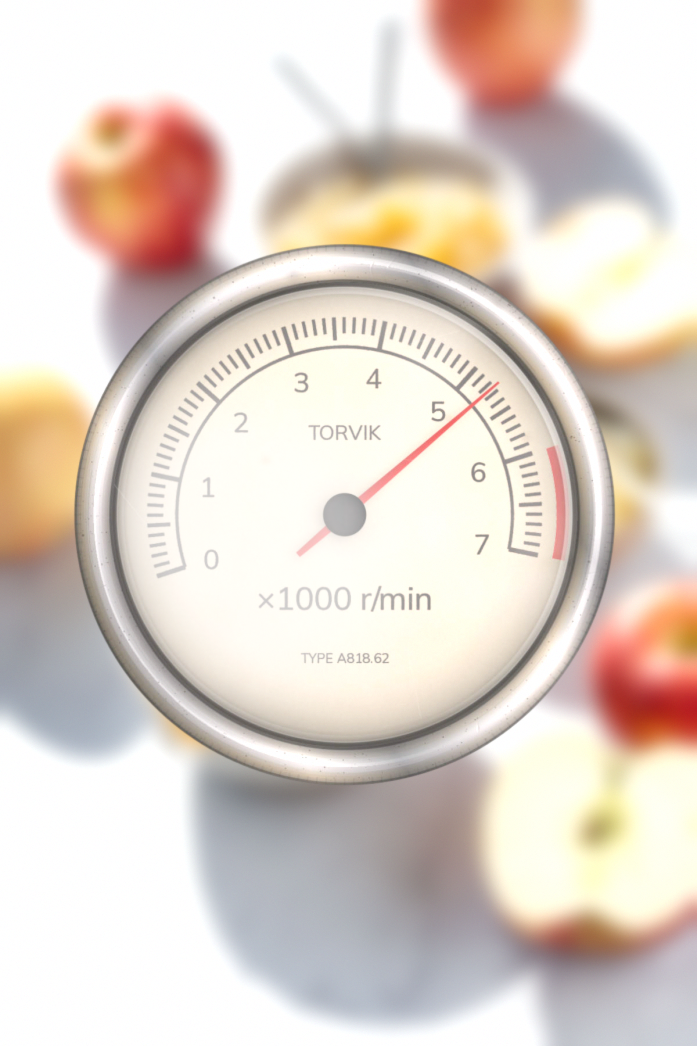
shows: 5250 rpm
